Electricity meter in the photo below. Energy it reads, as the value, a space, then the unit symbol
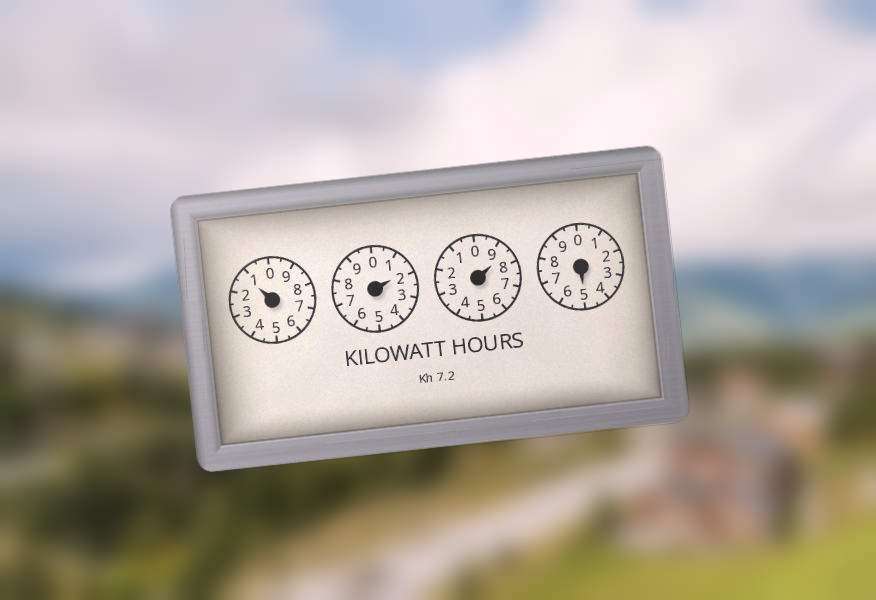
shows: 1185 kWh
